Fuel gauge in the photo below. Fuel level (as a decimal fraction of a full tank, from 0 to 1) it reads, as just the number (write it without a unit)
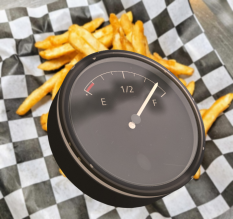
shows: 0.875
